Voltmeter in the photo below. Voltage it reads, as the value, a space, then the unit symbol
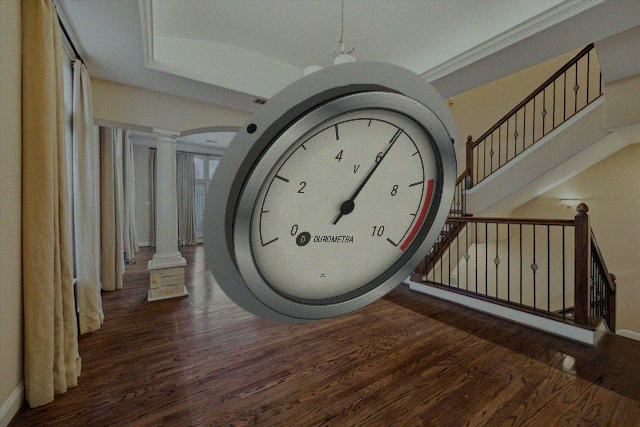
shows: 6 V
